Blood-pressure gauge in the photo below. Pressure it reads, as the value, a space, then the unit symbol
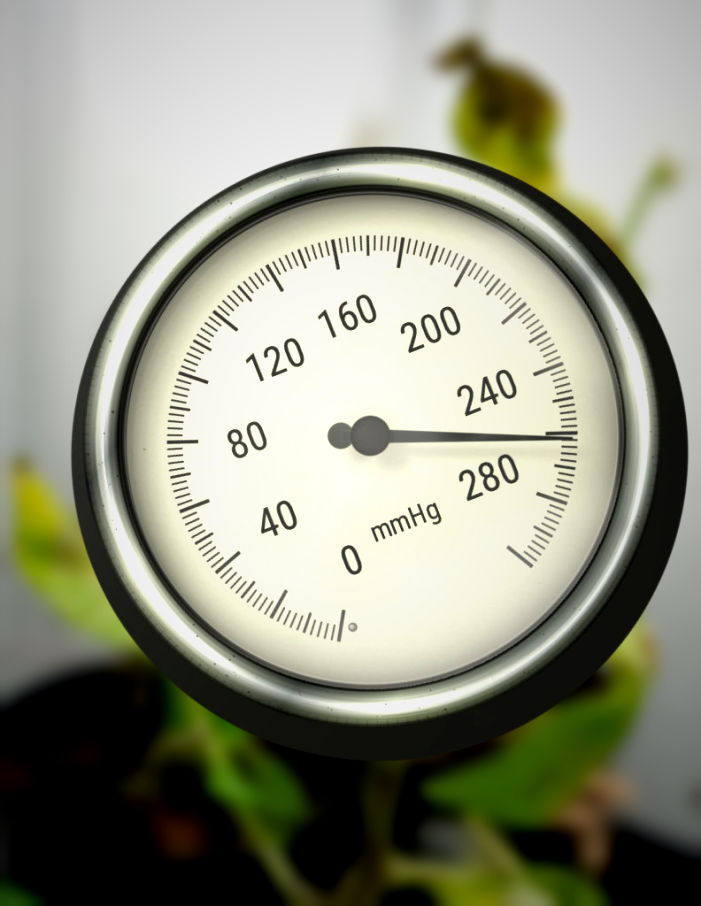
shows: 262 mmHg
